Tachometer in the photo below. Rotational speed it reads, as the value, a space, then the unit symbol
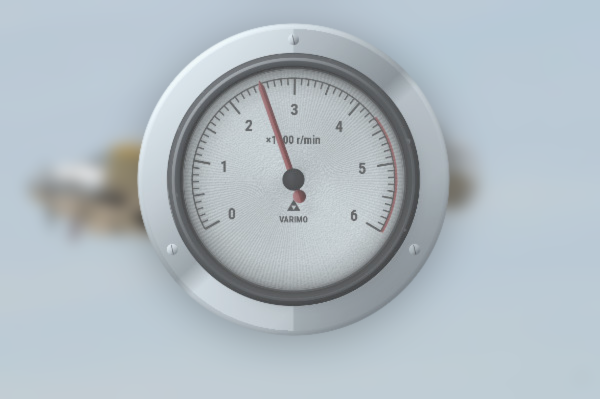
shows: 2500 rpm
